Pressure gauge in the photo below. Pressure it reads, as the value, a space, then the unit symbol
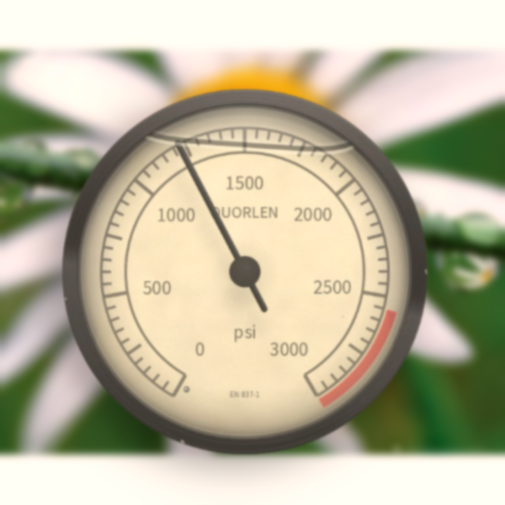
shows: 1225 psi
